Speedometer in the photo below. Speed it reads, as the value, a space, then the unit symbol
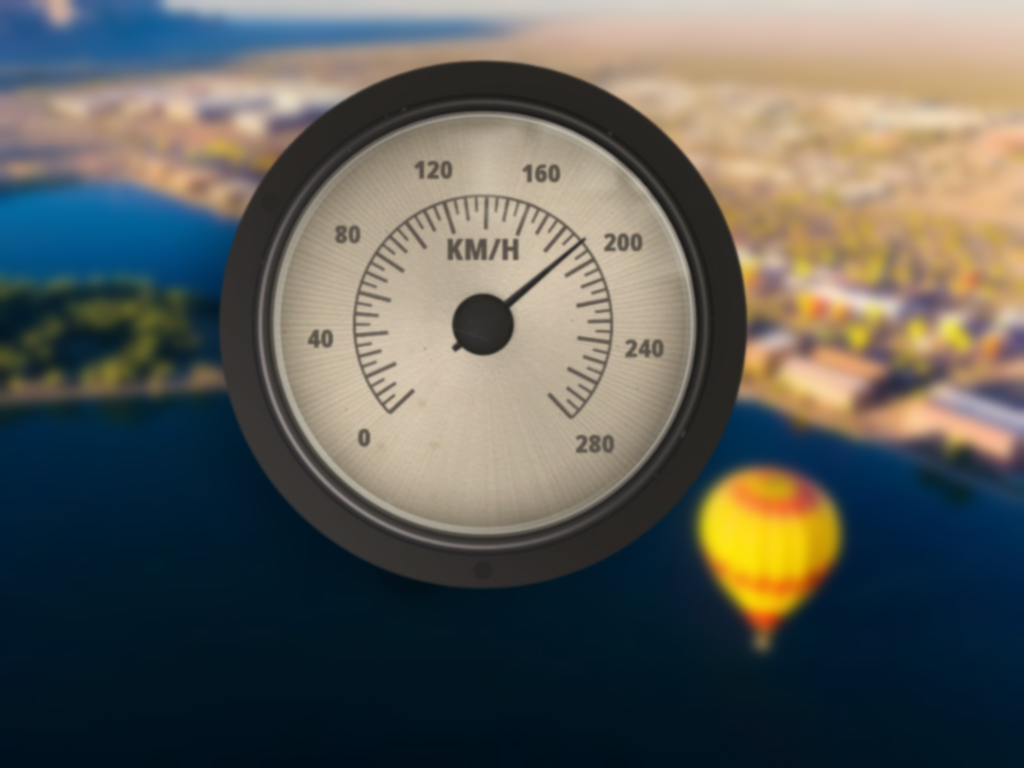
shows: 190 km/h
